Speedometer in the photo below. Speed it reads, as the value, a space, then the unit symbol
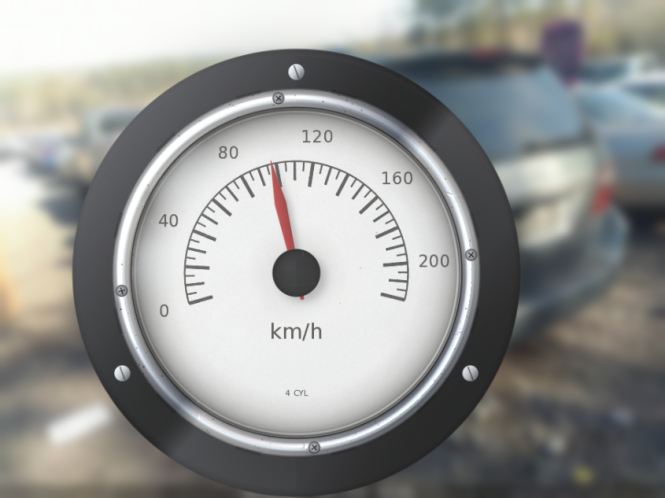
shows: 97.5 km/h
